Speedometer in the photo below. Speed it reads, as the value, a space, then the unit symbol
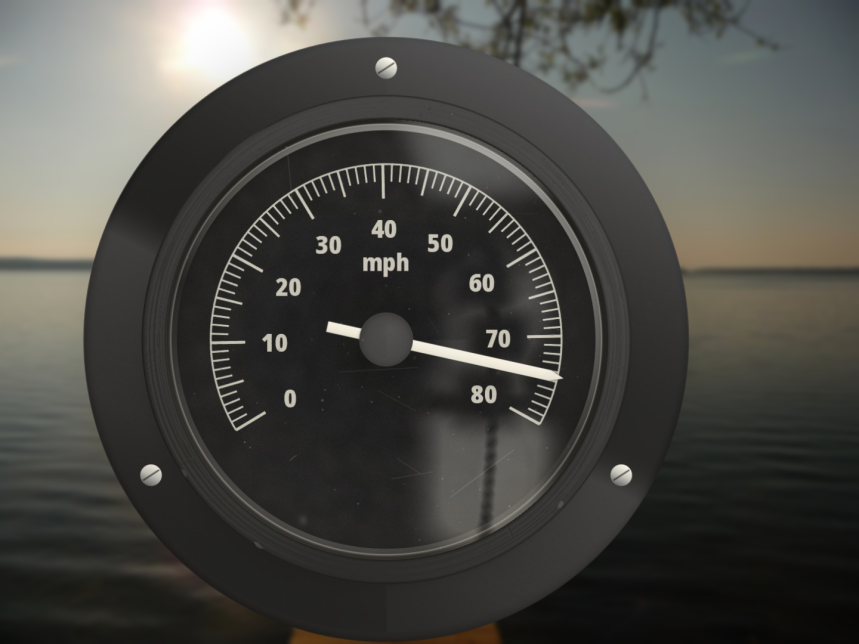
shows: 74.5 mph
